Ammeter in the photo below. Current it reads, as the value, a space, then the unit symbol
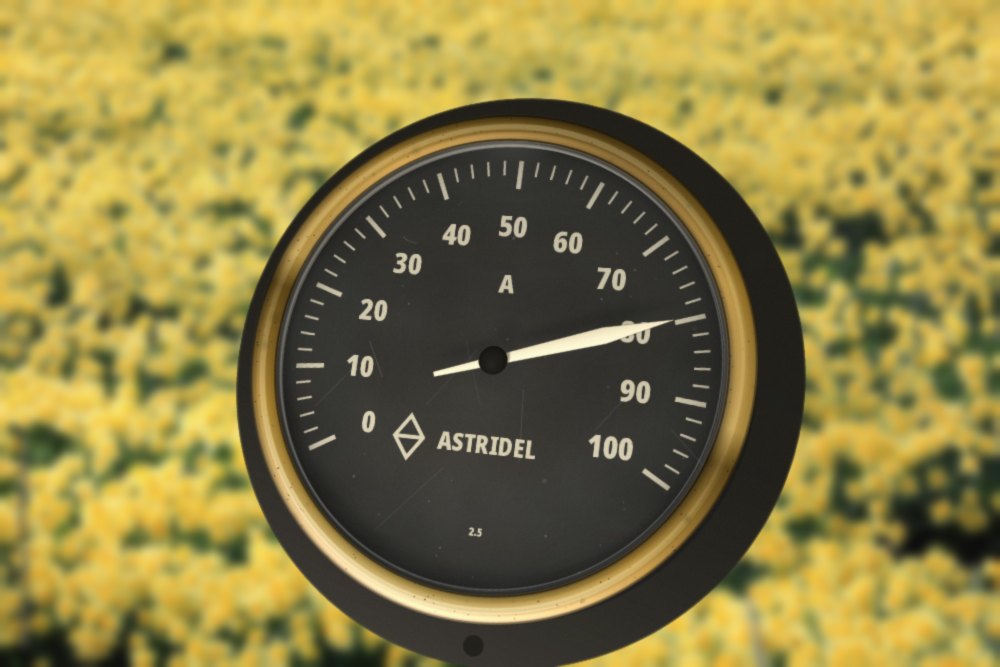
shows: 80 A
